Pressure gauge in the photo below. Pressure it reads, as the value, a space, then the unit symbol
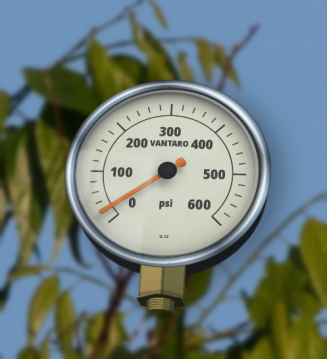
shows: 20 psi
